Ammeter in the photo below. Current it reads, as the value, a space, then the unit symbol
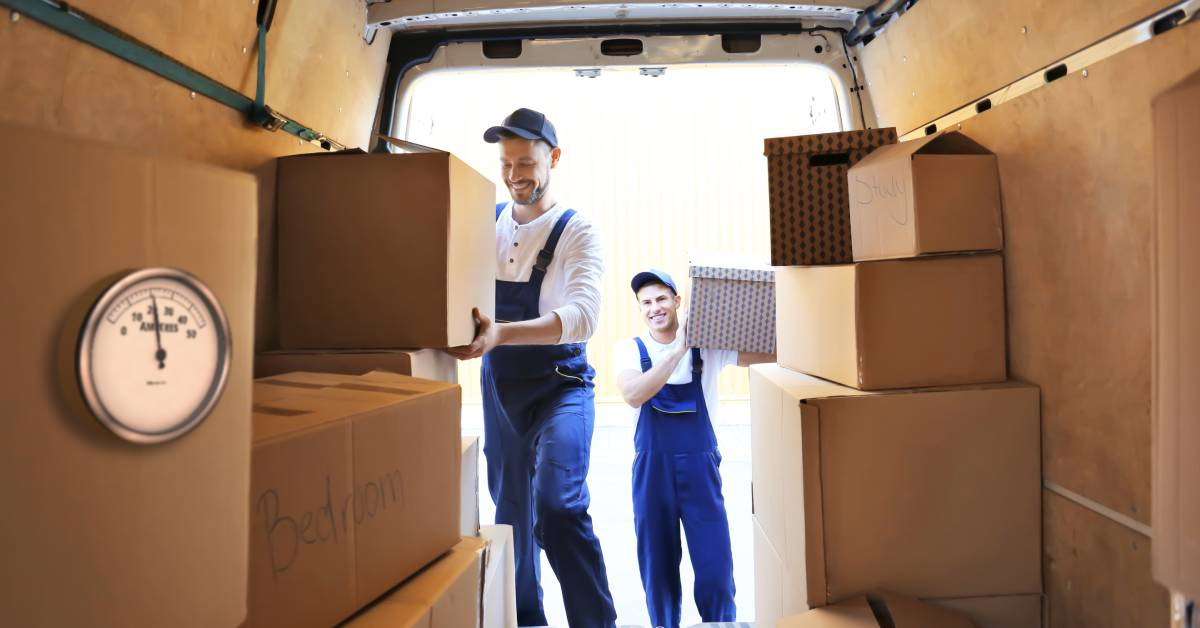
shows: 20 A
